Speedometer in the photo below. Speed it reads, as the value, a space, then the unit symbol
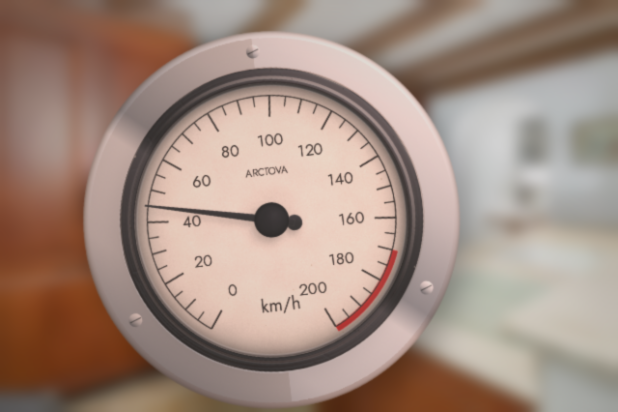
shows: 45 km/h
